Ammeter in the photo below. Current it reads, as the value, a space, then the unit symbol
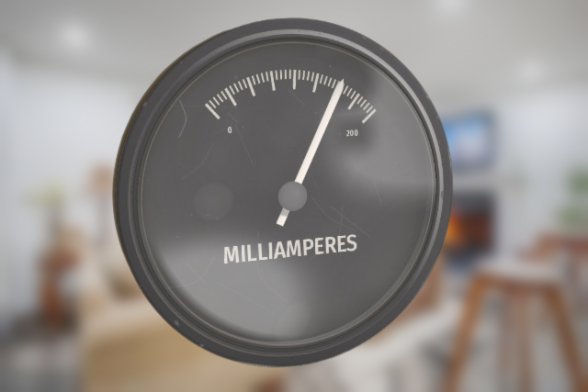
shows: 150 mA
